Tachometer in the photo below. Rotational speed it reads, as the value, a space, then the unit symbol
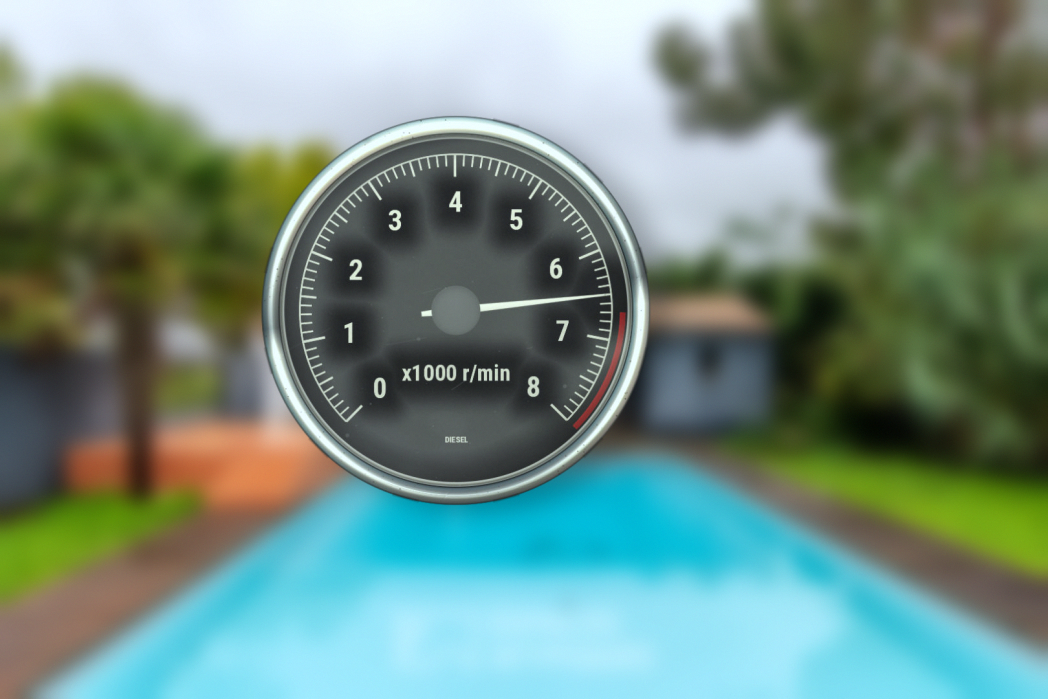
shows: 6500 rpm
